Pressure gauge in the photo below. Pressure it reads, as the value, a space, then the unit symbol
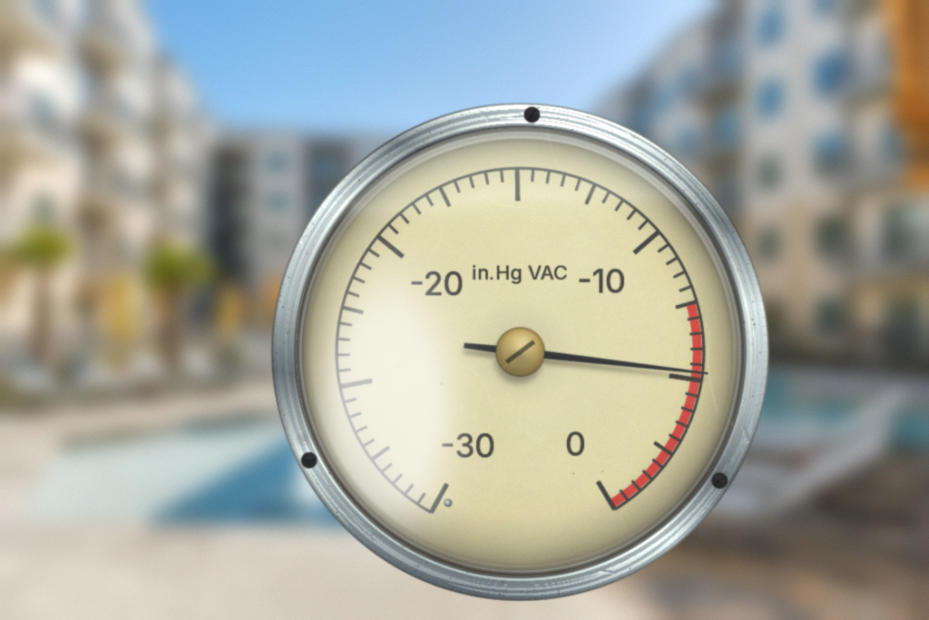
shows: -5.25 inHg
